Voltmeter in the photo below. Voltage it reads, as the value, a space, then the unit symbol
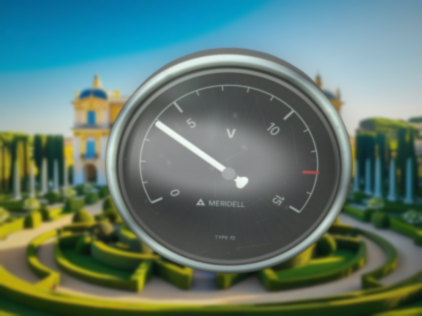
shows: 4 V
